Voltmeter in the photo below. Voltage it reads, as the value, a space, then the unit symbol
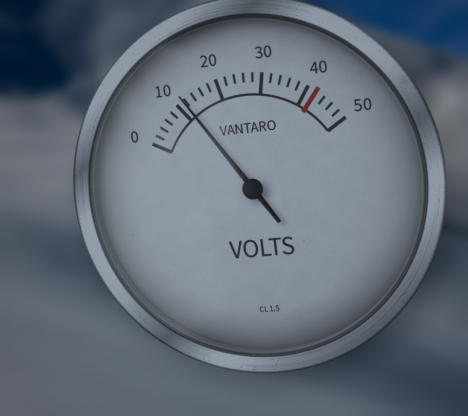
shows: 12 V
